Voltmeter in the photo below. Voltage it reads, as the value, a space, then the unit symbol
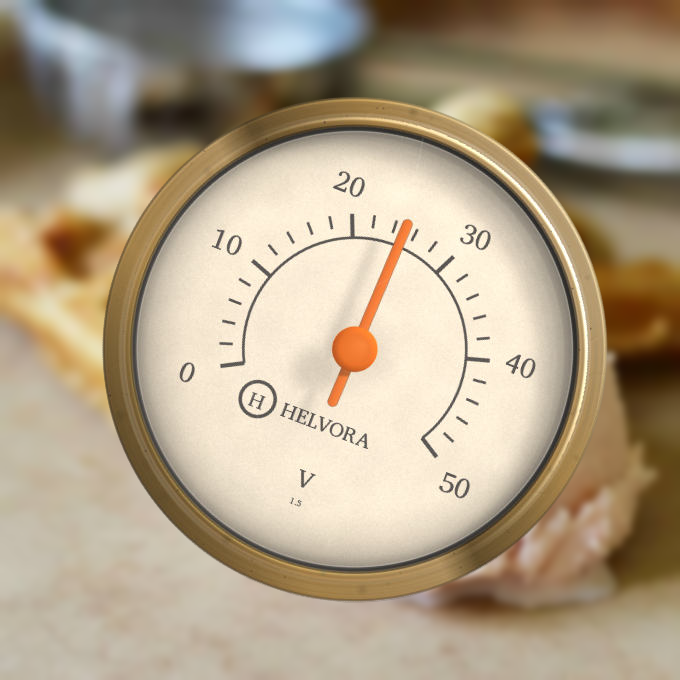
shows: 25 V
